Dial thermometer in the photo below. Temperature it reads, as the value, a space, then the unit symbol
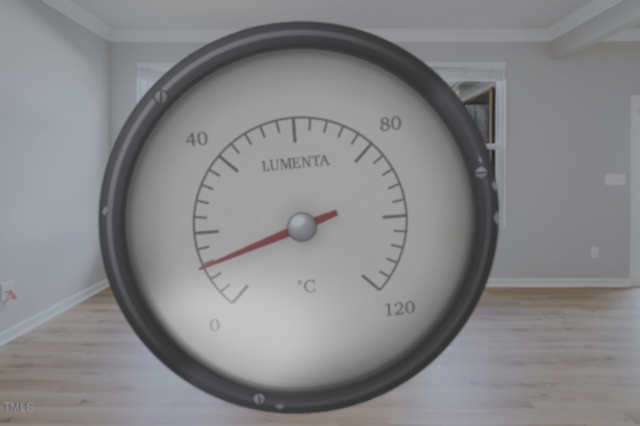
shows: 12 °C
